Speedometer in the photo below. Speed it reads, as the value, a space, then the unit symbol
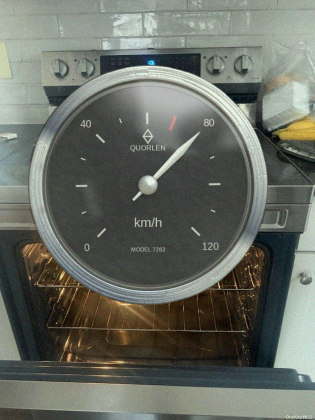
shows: 80 km/h
